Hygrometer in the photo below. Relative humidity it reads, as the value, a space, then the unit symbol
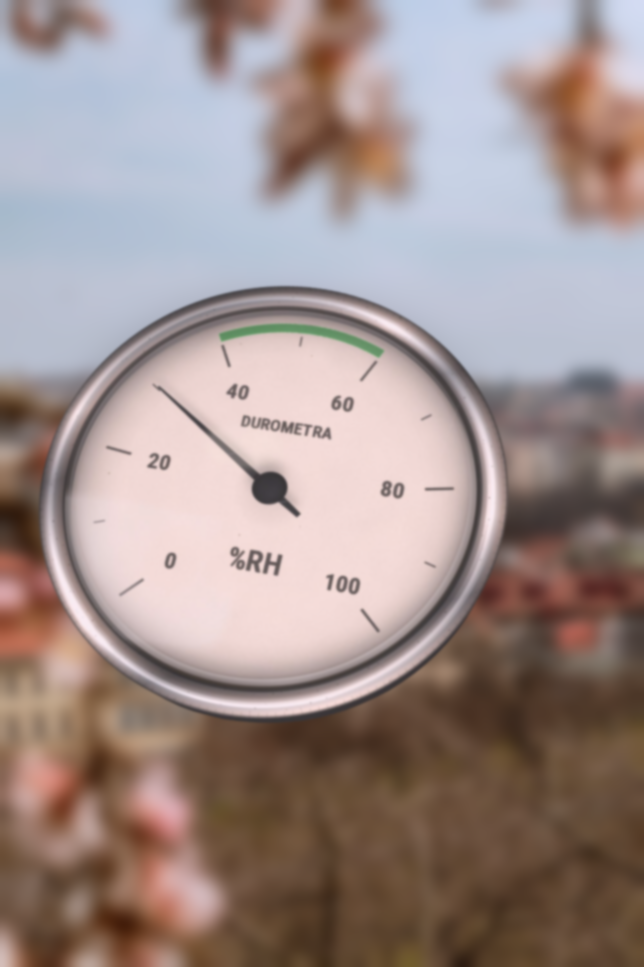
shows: 30 %
